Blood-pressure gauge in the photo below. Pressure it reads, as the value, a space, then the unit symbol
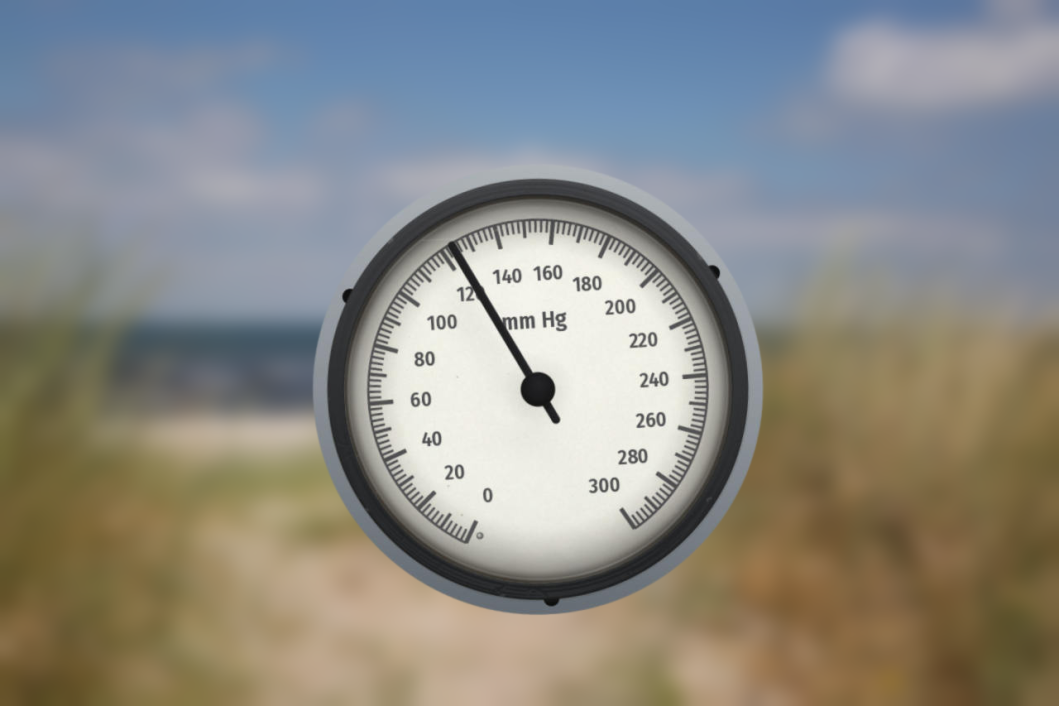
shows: 124 mmHg
